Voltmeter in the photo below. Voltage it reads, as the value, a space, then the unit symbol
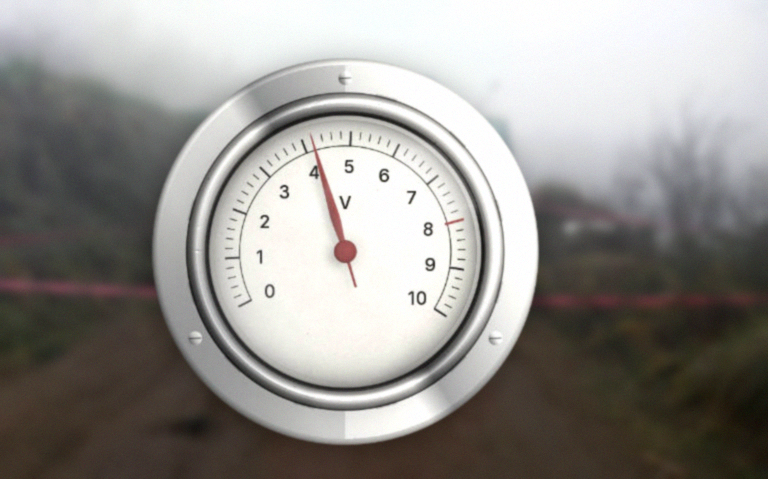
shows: 4.2 V
